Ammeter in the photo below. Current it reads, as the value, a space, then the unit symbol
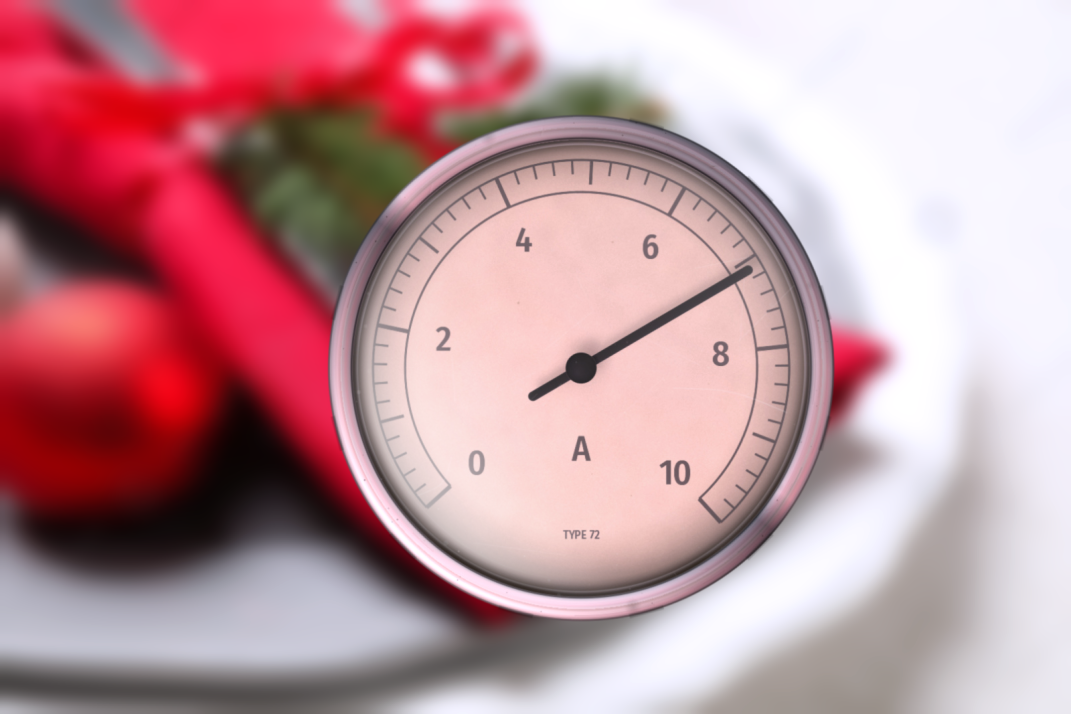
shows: 7.1 A
